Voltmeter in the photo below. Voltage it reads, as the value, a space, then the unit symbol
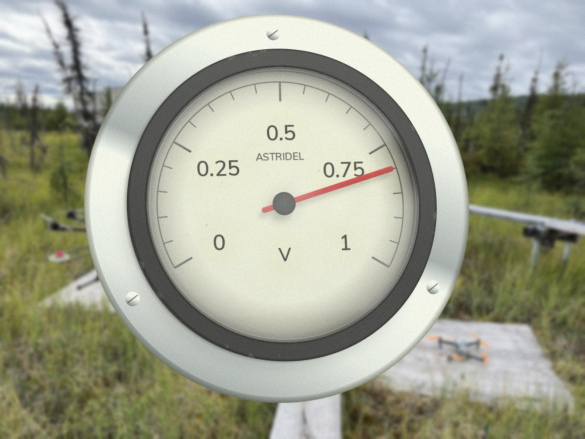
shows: 0.8 V
